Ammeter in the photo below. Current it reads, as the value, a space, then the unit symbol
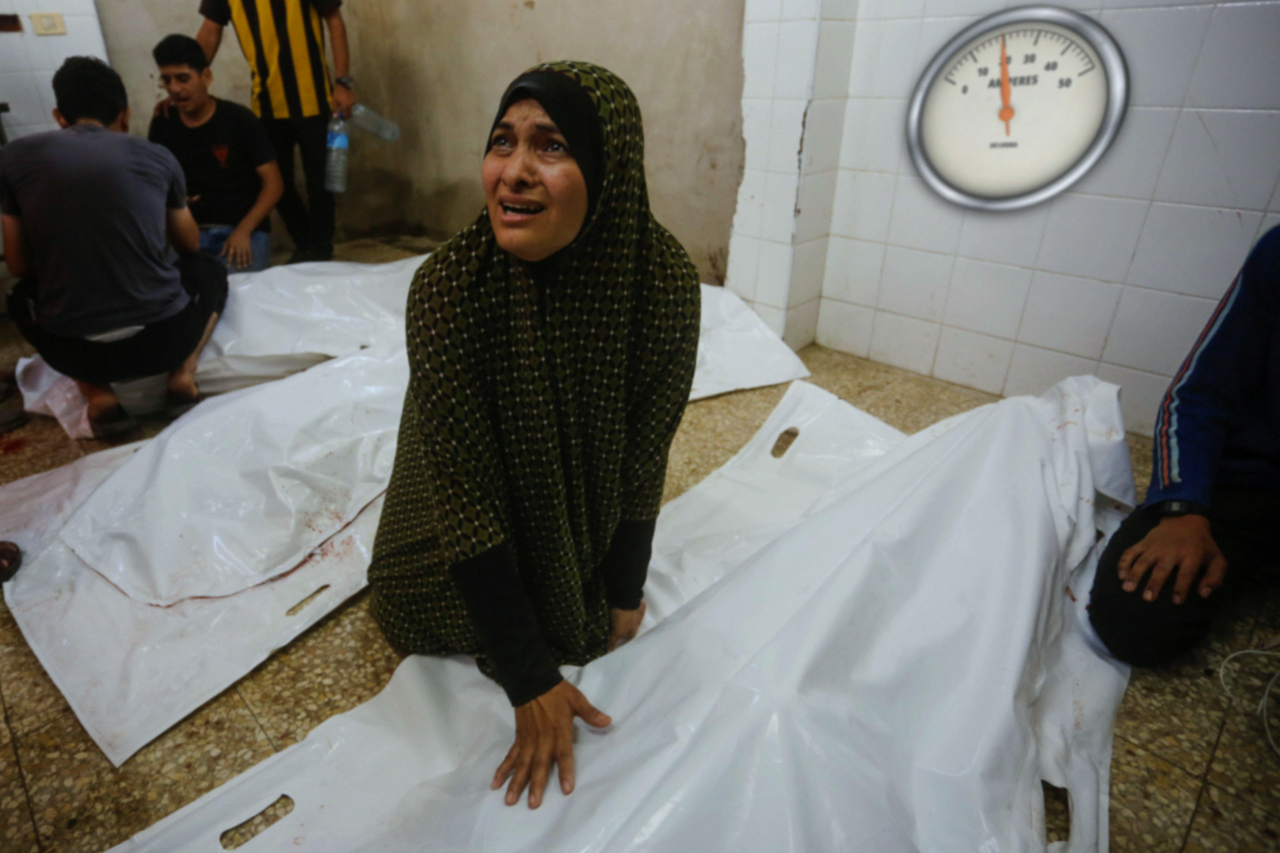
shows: 20 A
